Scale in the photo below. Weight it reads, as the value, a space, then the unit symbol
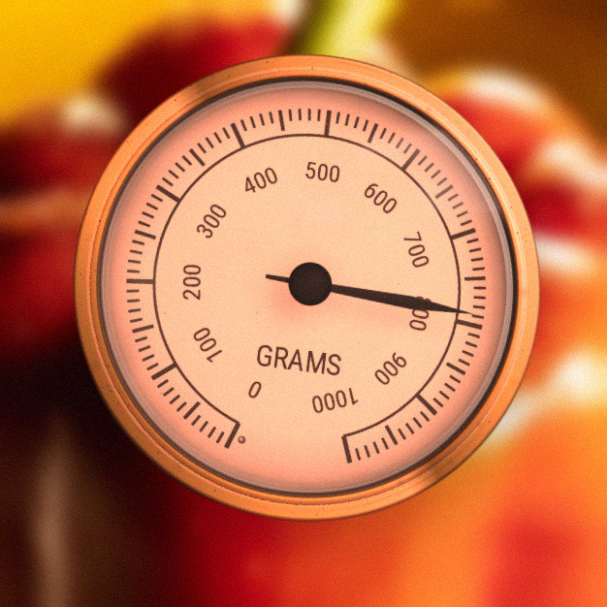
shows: 790 g
